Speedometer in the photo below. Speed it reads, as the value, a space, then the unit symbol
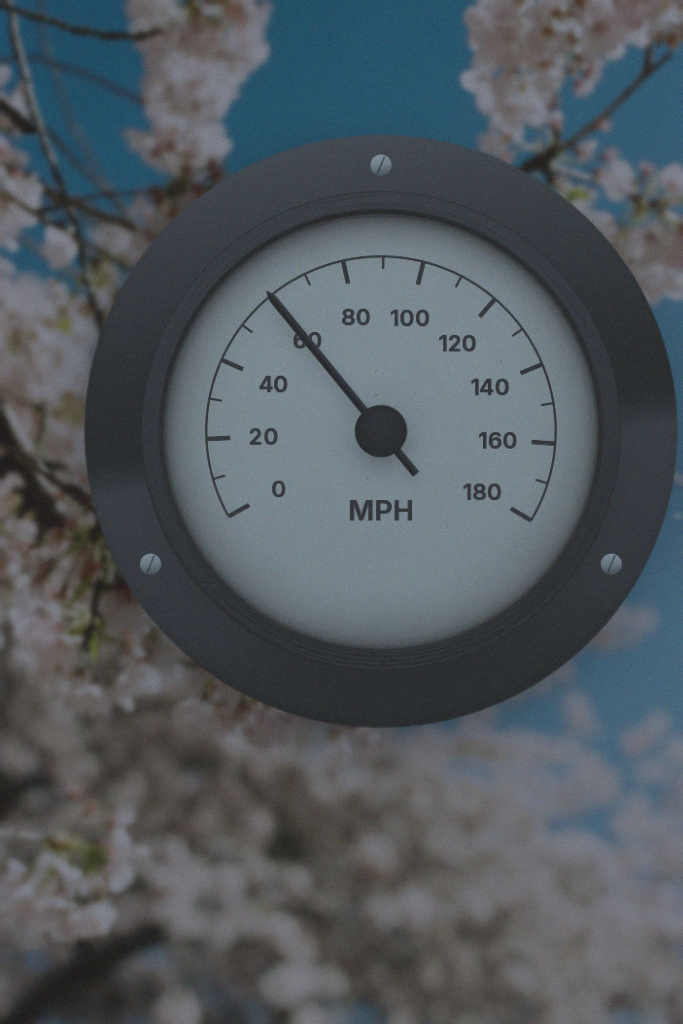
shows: 60 mph
